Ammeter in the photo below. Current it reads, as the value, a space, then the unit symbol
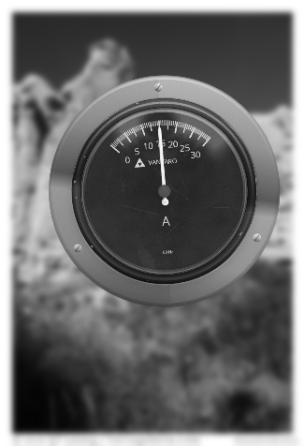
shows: 15 A
